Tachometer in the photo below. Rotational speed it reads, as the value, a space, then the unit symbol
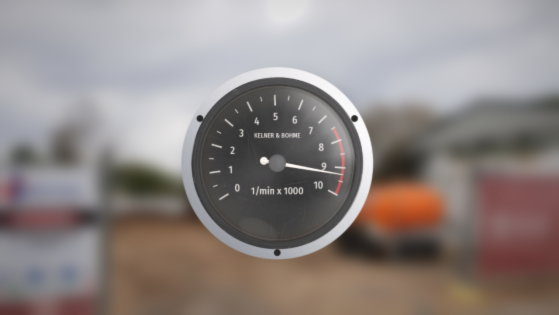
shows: 9250 rpm
